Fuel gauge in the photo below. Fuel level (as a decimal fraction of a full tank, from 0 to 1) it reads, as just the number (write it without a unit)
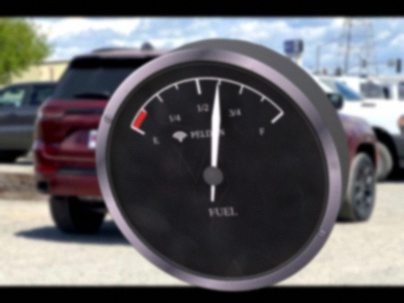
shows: 0.625
